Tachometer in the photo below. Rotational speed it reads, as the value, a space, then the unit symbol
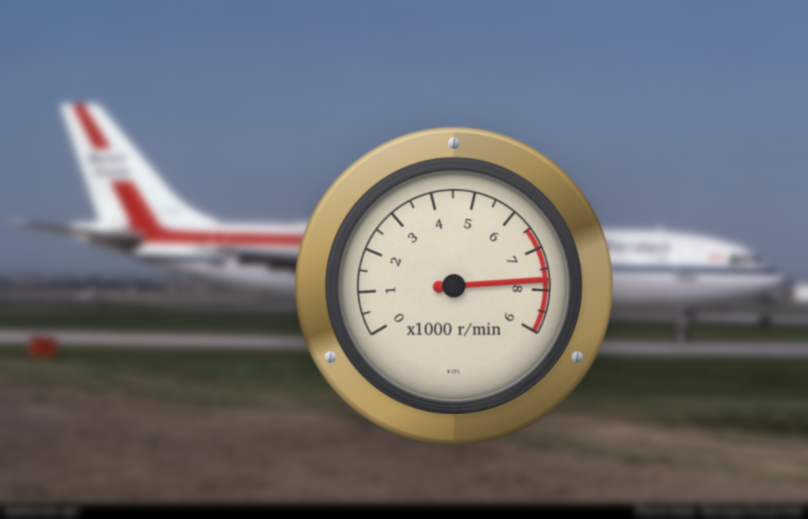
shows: 7750 rpm
